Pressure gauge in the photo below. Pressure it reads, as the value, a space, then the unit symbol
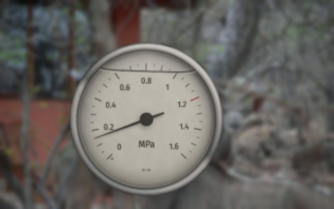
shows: 0.15 MPa
